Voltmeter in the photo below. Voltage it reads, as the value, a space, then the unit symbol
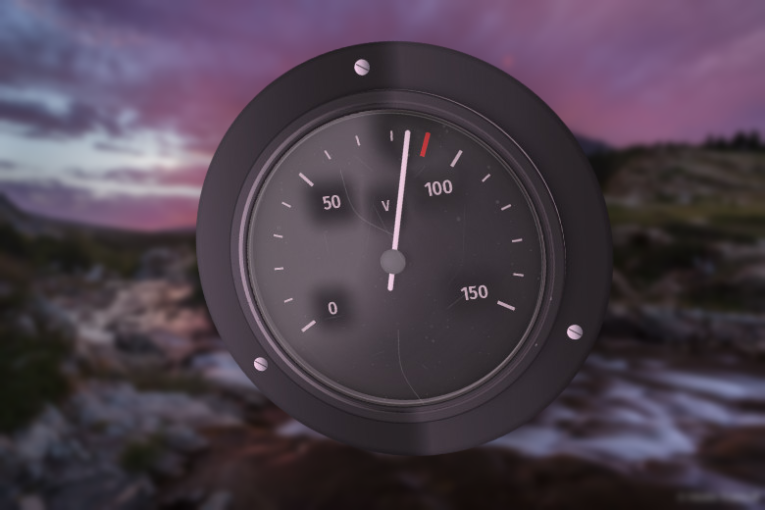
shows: 85 V
